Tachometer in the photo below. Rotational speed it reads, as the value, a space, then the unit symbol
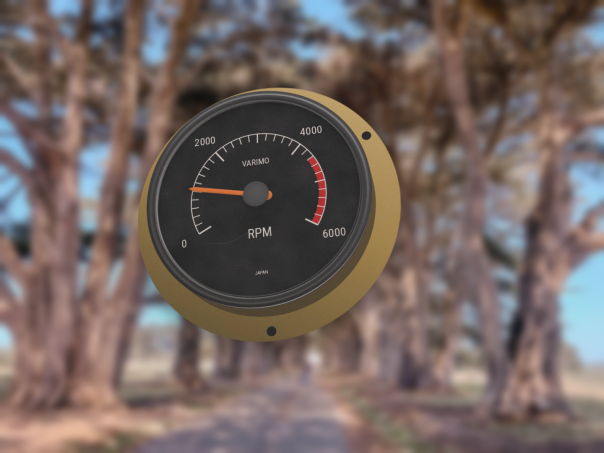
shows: 1000 rpm
